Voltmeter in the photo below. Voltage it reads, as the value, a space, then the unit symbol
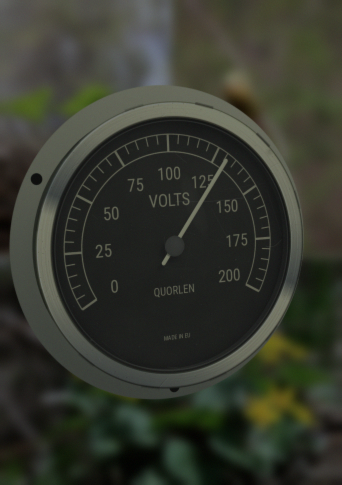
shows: 130 V
